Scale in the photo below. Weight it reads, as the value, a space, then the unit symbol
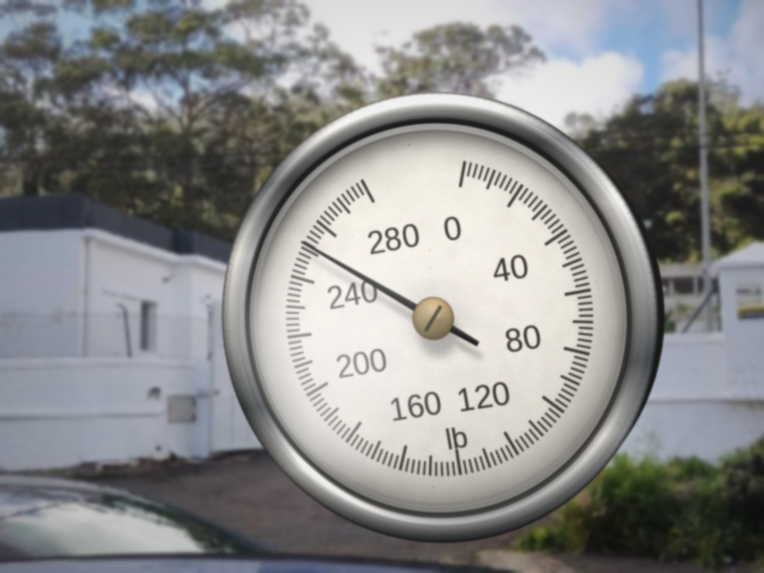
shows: 252 lb
